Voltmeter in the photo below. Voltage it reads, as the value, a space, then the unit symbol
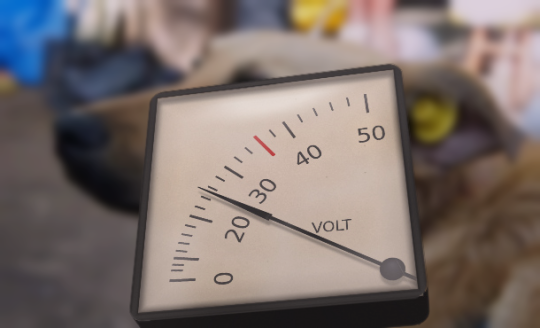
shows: 25 V
